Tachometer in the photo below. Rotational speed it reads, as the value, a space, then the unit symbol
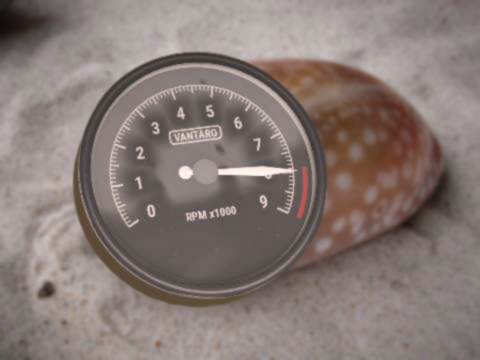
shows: 8000 rpm
